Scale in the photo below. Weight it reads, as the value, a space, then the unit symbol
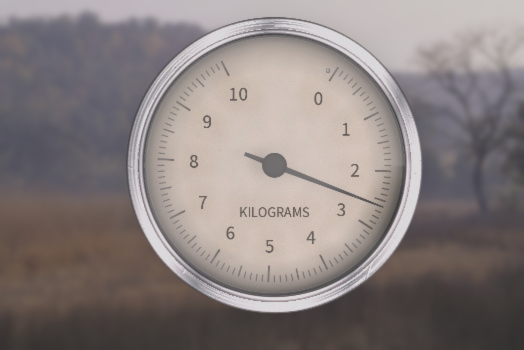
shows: 2.6 kg
